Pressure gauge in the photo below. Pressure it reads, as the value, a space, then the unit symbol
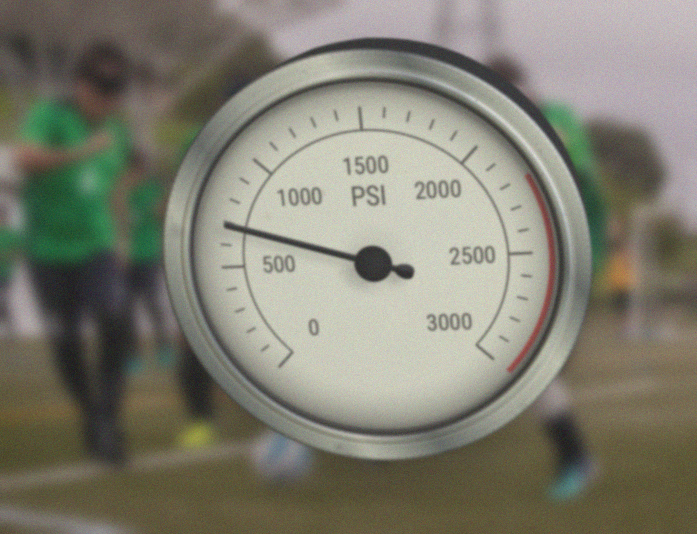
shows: 700 psi
